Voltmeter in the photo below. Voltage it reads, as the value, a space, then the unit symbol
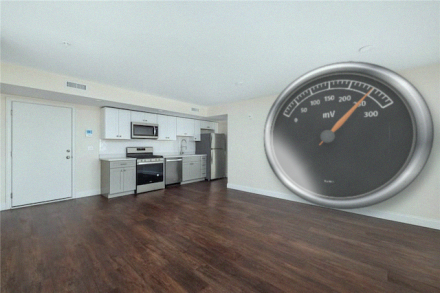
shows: 250 mV
